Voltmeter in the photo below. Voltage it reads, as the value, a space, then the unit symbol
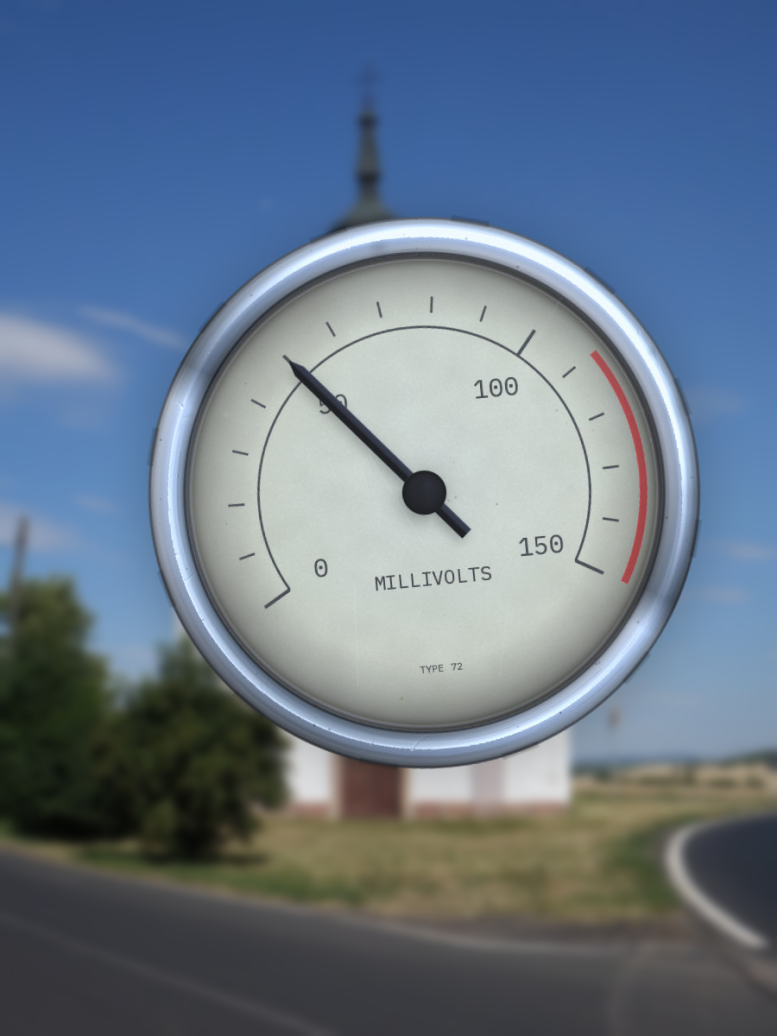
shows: 50 mV
